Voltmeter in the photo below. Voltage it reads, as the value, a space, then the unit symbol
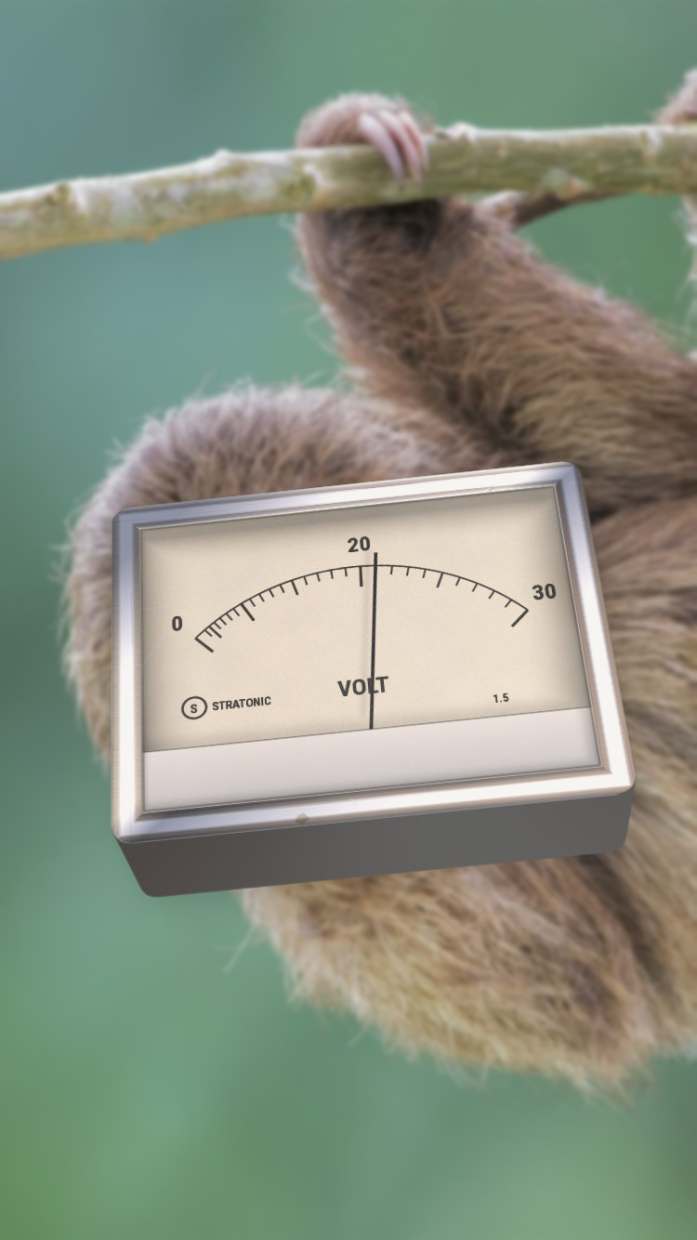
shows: 21 V
